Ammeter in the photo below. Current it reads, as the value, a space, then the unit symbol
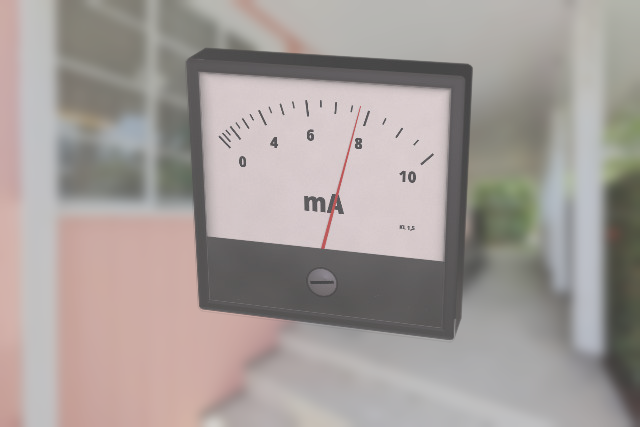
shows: 7.75 mA
